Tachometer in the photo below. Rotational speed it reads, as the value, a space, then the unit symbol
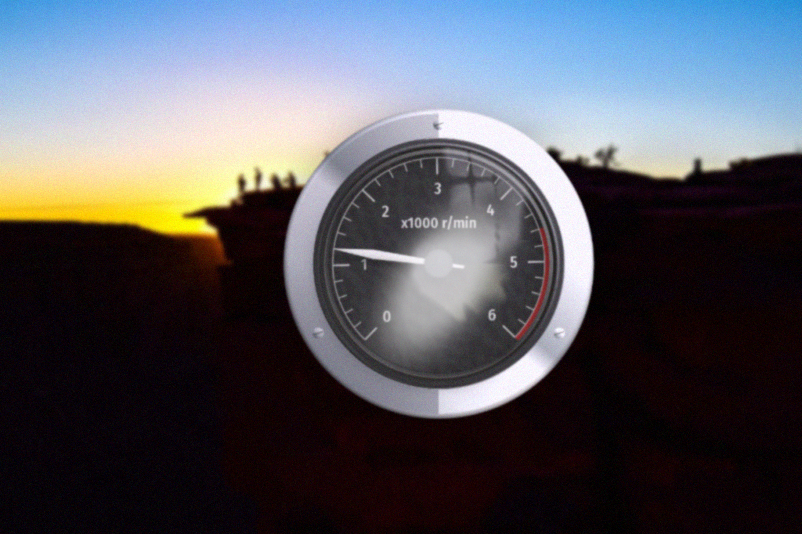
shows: 1200 rpm
